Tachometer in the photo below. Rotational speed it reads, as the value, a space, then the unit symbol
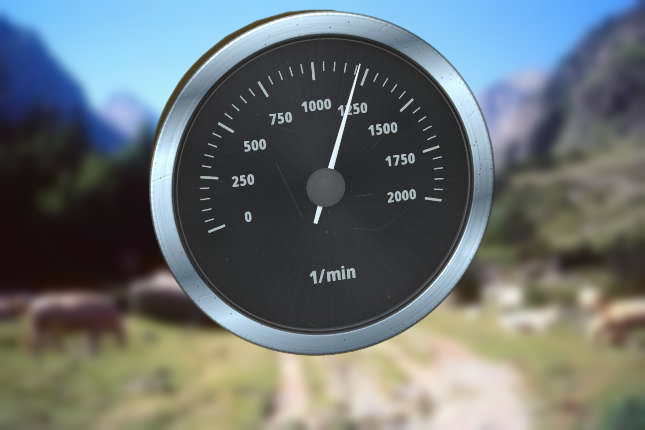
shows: 1200 rpm
